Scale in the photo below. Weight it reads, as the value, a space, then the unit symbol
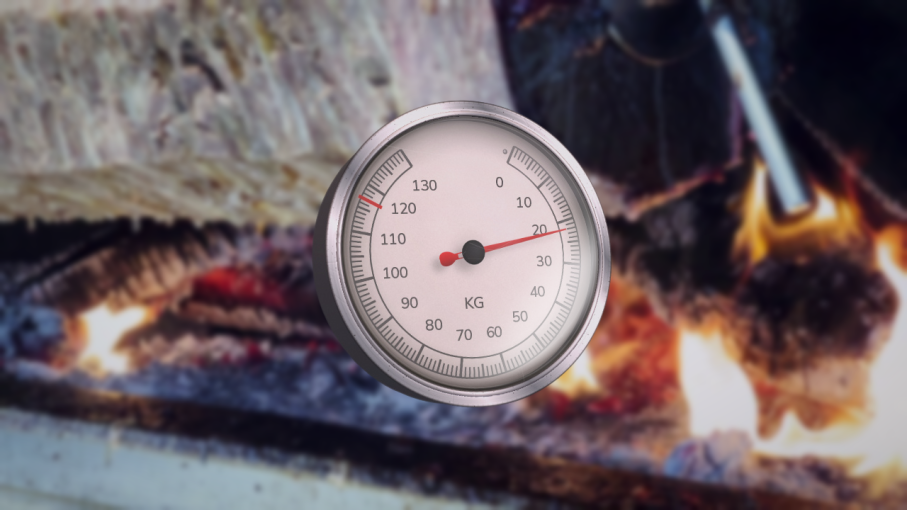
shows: 22 kg
